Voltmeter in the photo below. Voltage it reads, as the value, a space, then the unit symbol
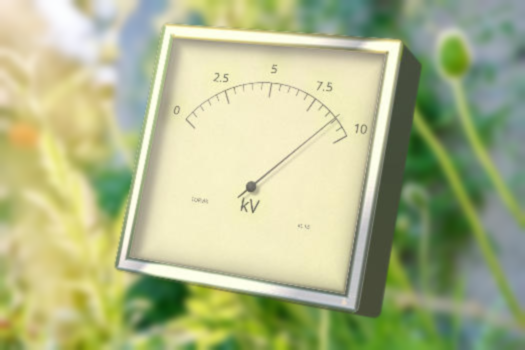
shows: 9 kV
